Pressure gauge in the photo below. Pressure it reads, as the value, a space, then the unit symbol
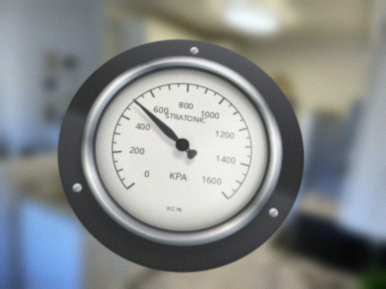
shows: 500 kPa
